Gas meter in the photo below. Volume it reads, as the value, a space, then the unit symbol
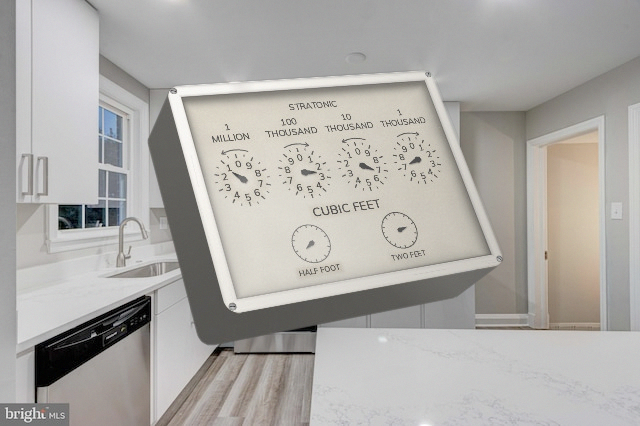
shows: 126700 ft³
